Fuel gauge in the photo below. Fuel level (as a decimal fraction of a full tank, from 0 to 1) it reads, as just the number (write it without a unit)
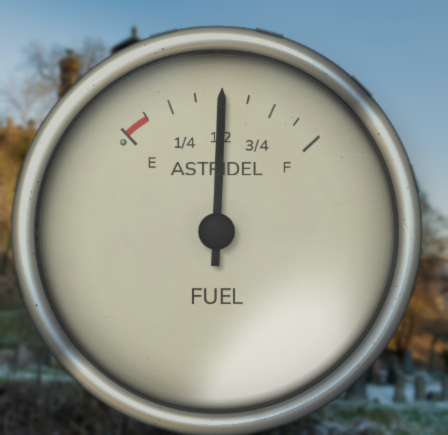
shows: 0.5
